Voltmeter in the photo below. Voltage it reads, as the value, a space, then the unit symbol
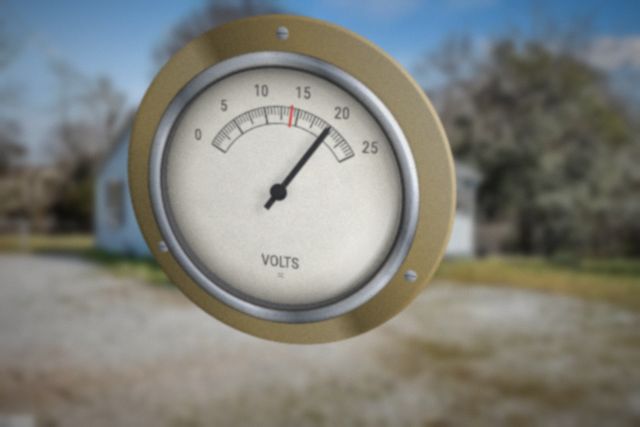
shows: 20 V
